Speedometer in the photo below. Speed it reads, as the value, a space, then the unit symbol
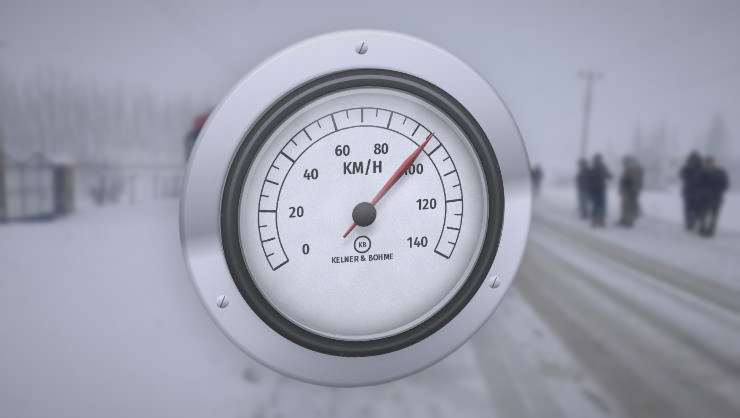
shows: 95 km/h
